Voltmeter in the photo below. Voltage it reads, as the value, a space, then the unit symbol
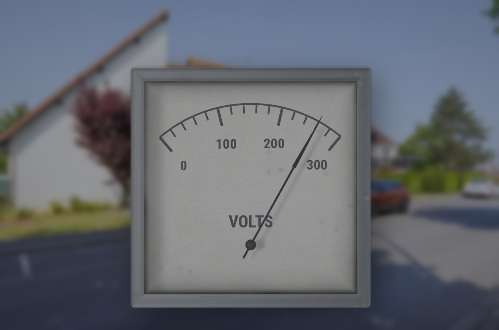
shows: 260 V
